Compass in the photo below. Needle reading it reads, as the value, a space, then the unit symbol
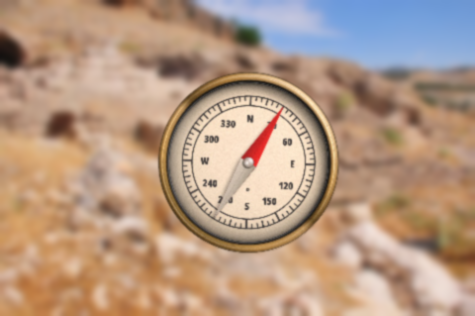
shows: 30 °
